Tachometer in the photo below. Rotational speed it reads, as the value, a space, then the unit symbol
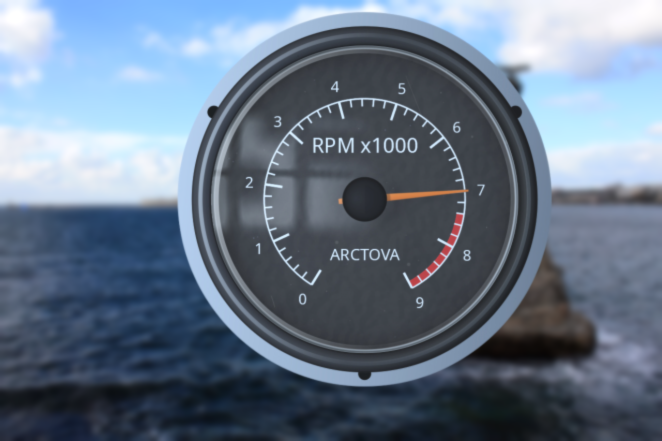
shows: 7000 rpm
